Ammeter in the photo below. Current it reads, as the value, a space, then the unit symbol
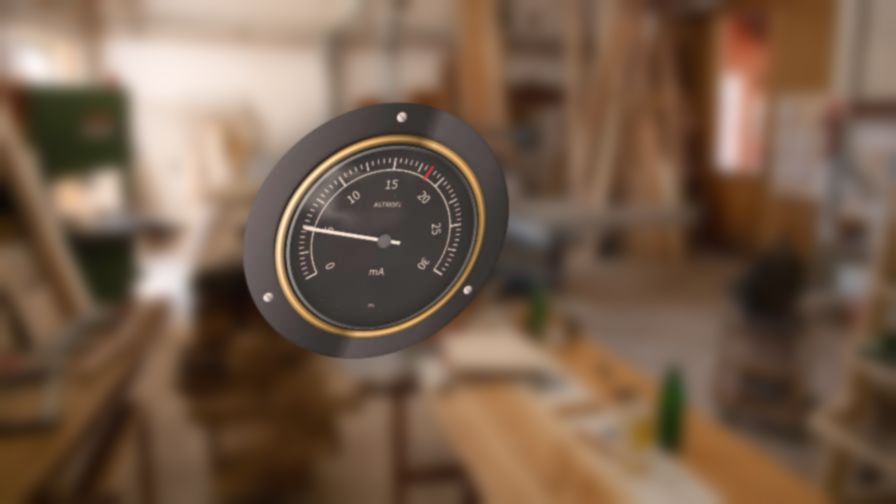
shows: 5 mA
